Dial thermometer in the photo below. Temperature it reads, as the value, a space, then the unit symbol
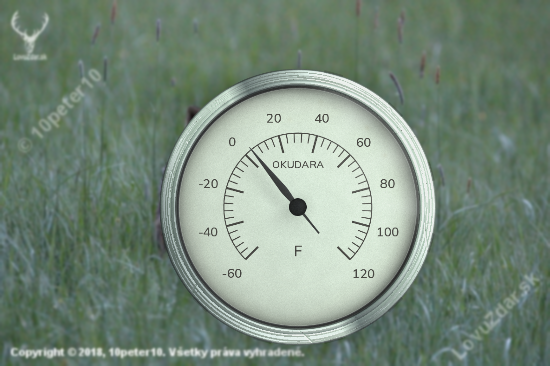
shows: 4 °F
